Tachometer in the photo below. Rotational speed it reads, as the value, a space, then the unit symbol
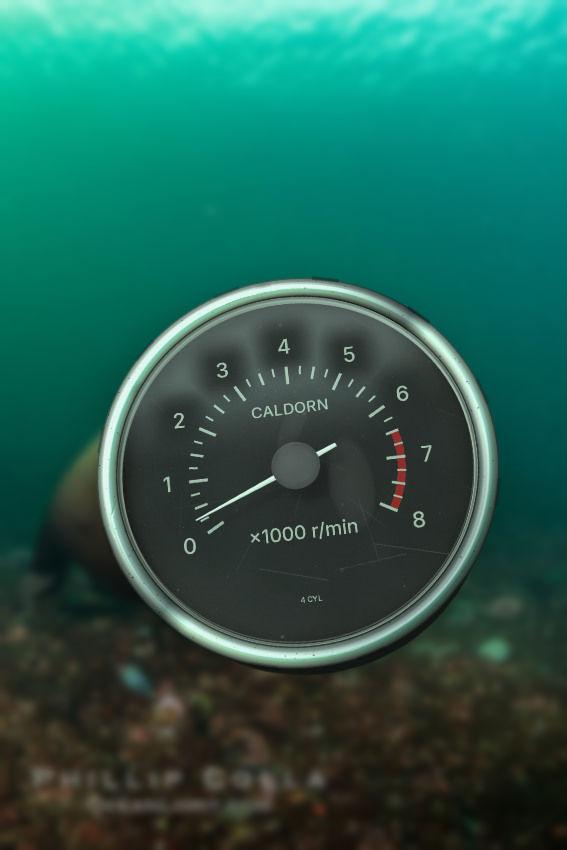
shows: 250 rpm
